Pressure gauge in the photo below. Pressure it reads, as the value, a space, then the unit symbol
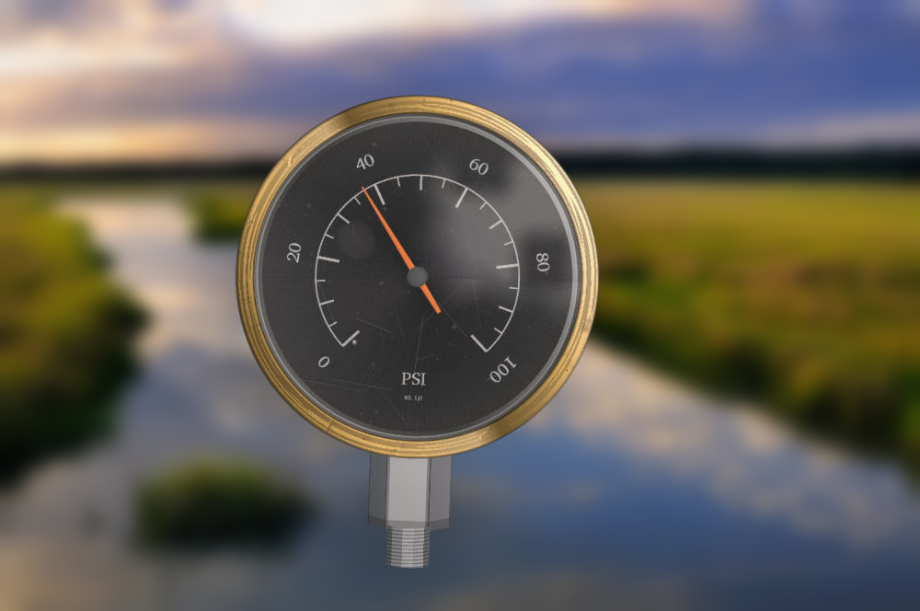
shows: 37.5 psi
